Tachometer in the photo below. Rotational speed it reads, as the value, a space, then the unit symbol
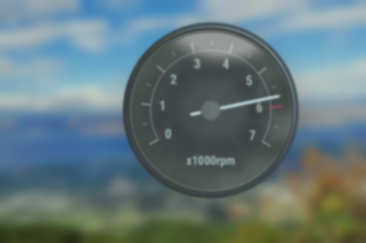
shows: 5750 rpm
